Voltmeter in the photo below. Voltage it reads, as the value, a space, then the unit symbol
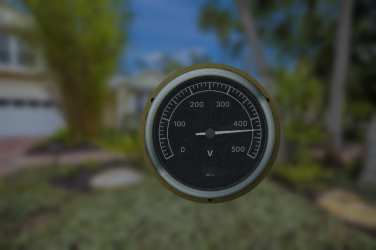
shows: 430 V
